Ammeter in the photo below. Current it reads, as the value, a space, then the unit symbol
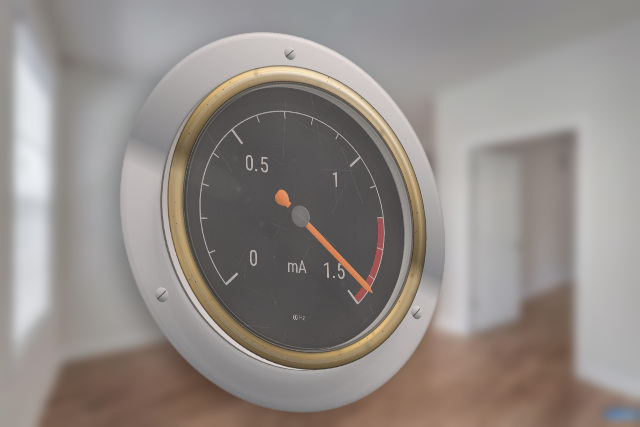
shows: 1.45 mA
